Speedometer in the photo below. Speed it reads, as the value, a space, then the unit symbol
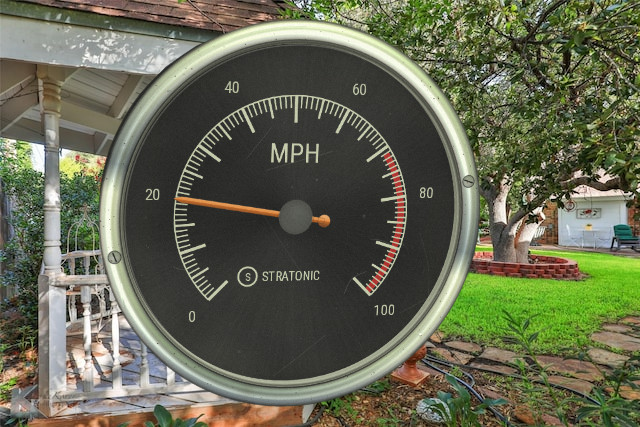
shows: 20 mph
